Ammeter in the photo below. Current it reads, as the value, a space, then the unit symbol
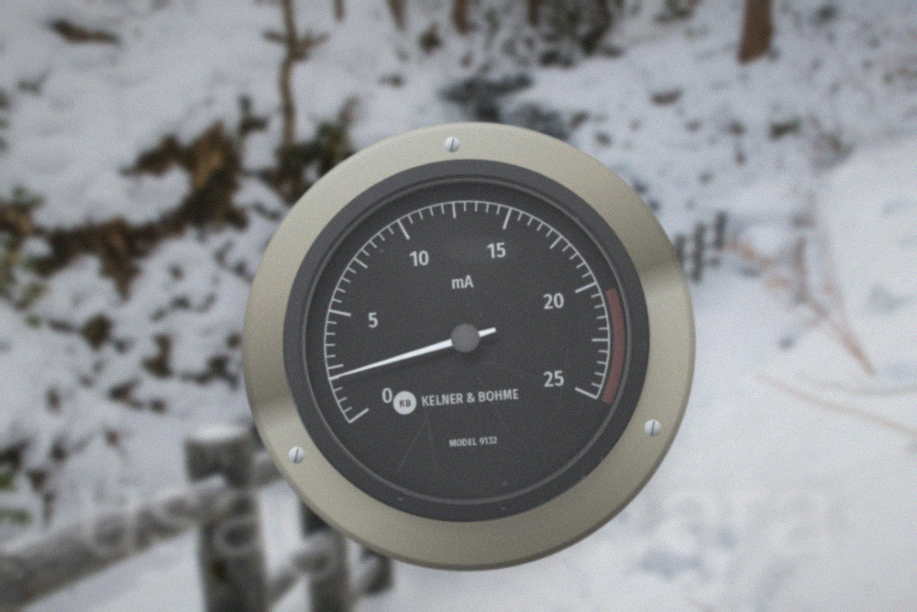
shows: 2 mA
